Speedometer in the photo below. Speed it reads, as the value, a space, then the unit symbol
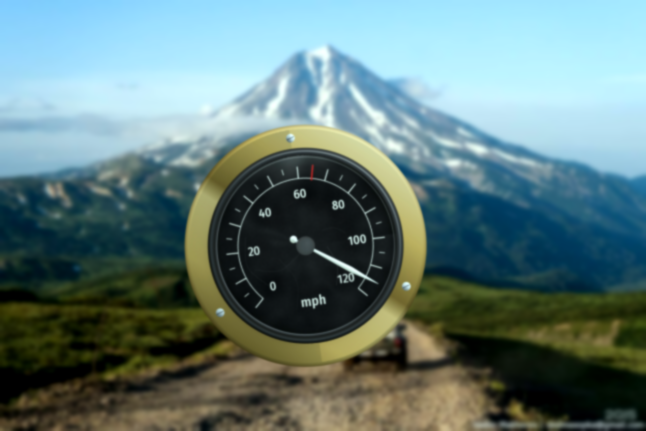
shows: 115 mph
